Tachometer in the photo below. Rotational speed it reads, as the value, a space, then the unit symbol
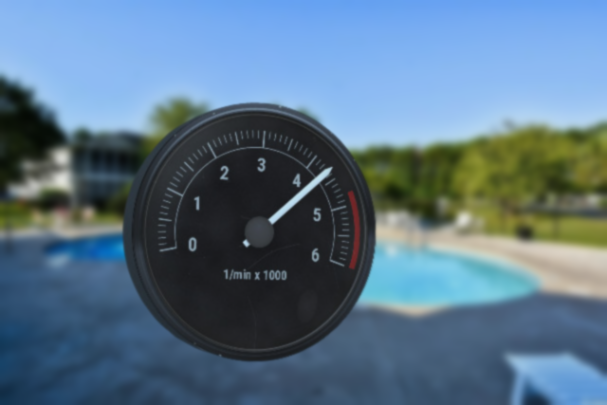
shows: 4300 rpm
